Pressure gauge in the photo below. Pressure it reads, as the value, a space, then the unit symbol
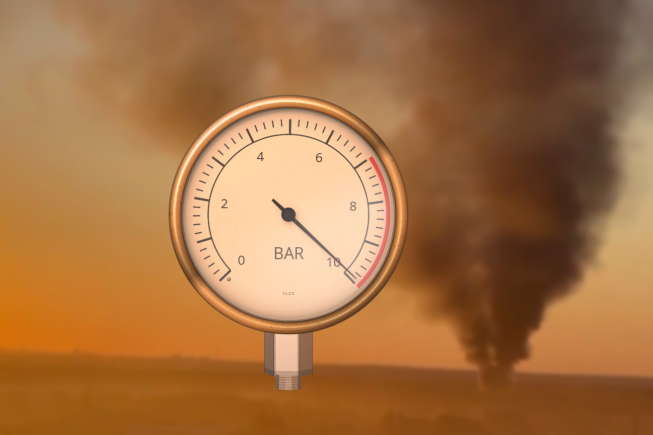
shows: 9.9 bar
